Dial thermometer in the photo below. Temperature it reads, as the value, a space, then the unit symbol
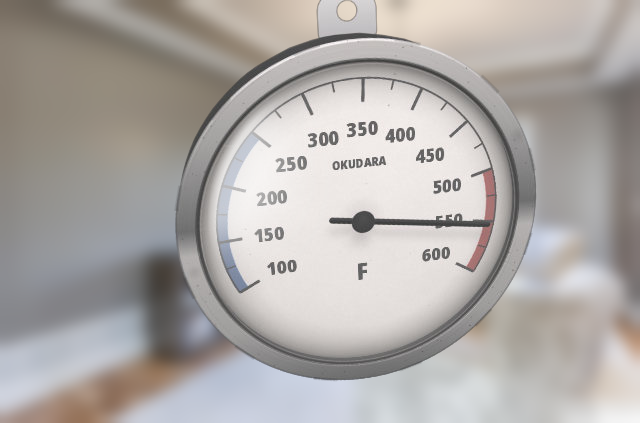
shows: 550 °F
